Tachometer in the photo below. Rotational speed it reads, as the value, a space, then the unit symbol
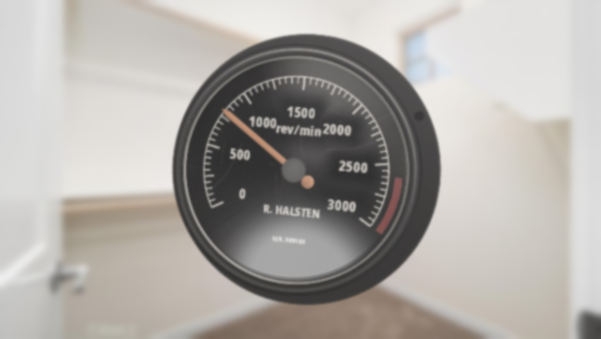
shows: 800 rpm
